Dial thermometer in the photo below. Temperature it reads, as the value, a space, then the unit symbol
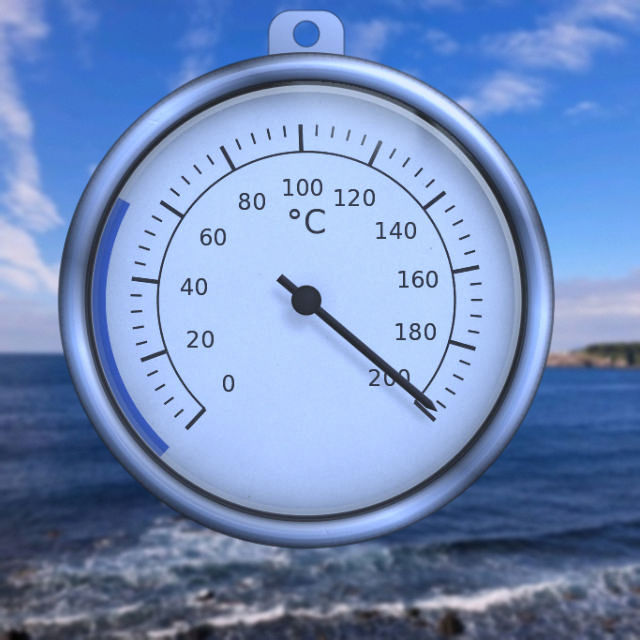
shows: 198 °C
